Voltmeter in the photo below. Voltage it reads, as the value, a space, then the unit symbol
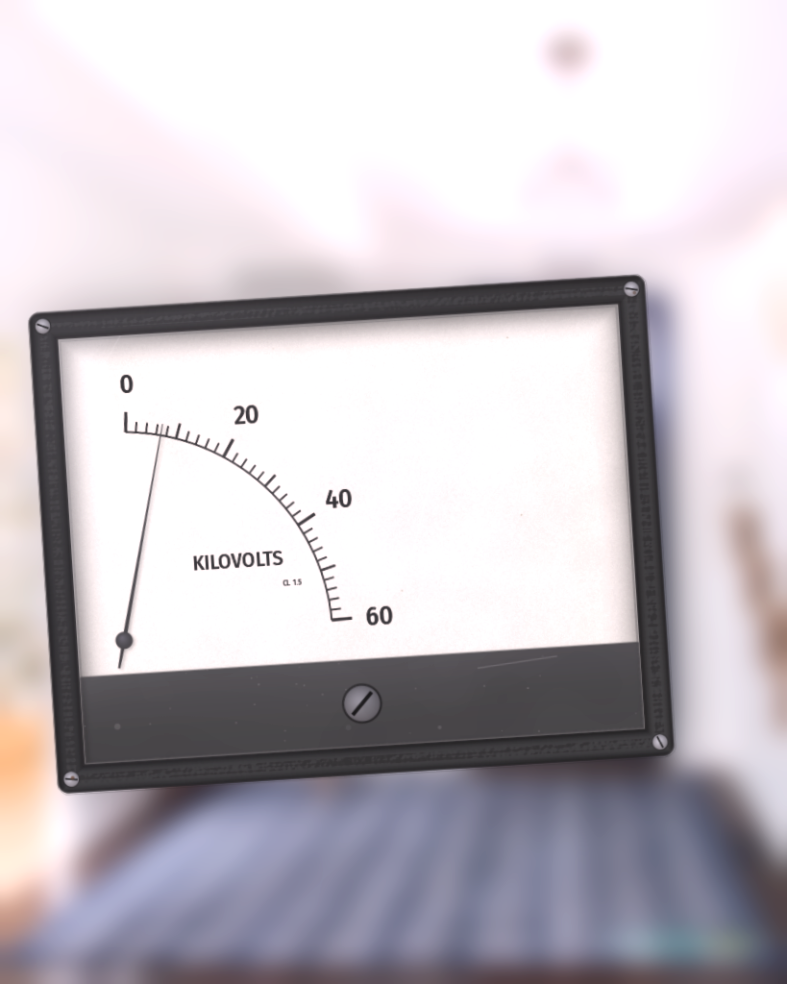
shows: 7 kV
